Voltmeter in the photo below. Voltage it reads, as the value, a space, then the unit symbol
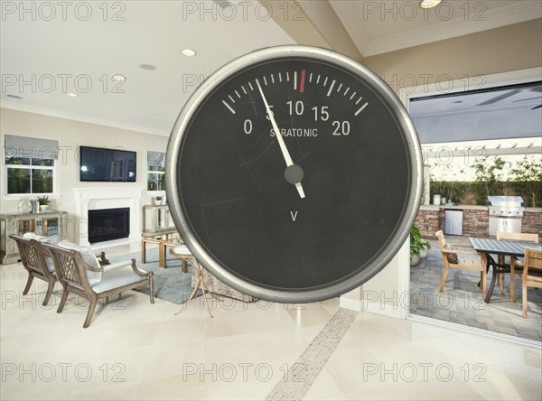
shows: 5 V
